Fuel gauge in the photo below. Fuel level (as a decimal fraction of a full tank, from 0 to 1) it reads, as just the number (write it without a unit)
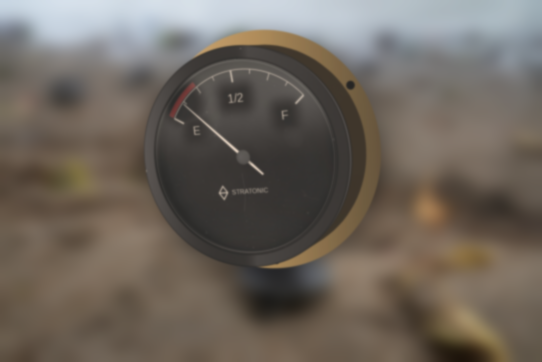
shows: 0.125
